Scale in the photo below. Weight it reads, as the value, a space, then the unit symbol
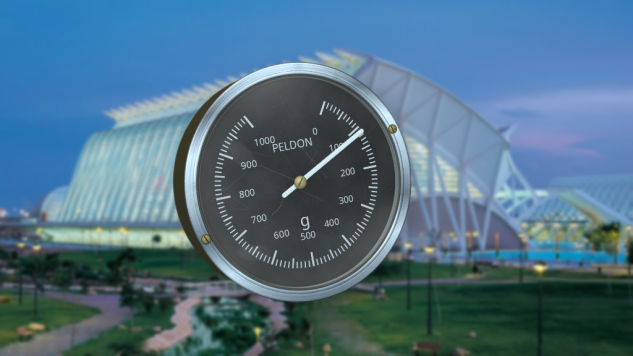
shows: 110 g
